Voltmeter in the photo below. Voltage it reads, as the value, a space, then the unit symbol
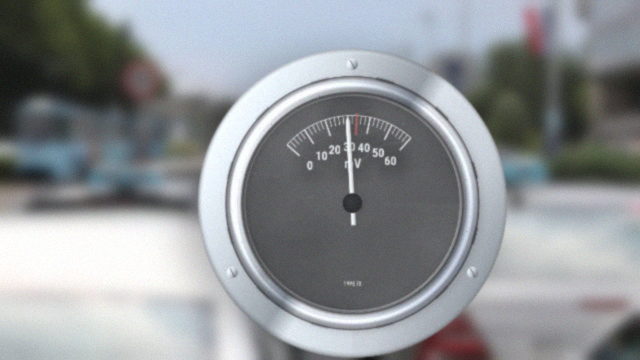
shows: 30 mV
